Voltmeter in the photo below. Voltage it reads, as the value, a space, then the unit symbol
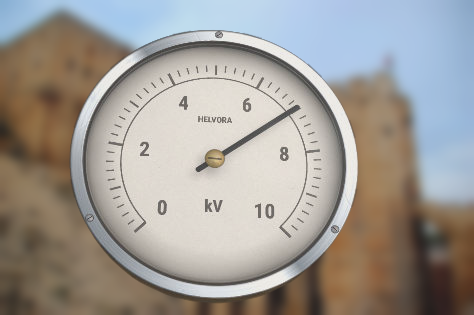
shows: 7 kV
